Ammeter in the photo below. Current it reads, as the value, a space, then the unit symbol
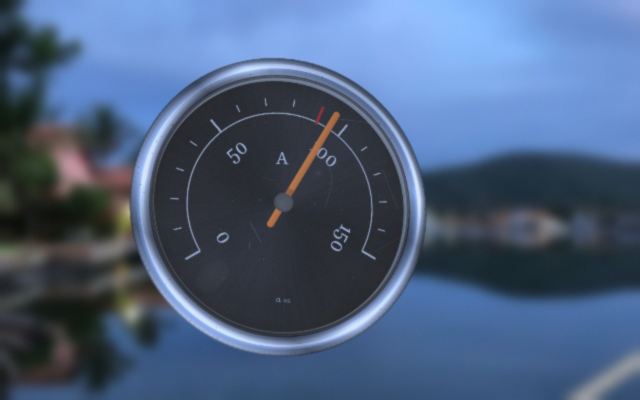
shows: 95 A
